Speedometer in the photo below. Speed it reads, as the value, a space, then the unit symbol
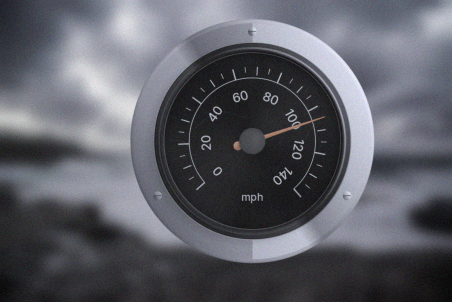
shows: 105 mph
